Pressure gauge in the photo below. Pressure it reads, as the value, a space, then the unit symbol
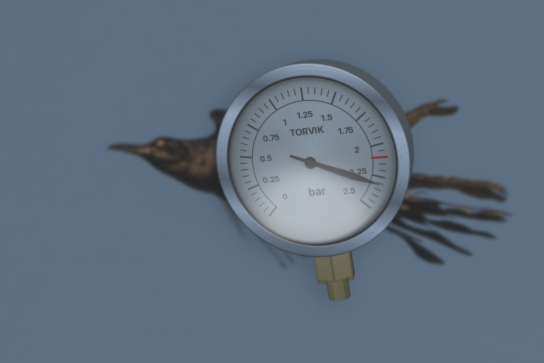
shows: 2.3 bar
